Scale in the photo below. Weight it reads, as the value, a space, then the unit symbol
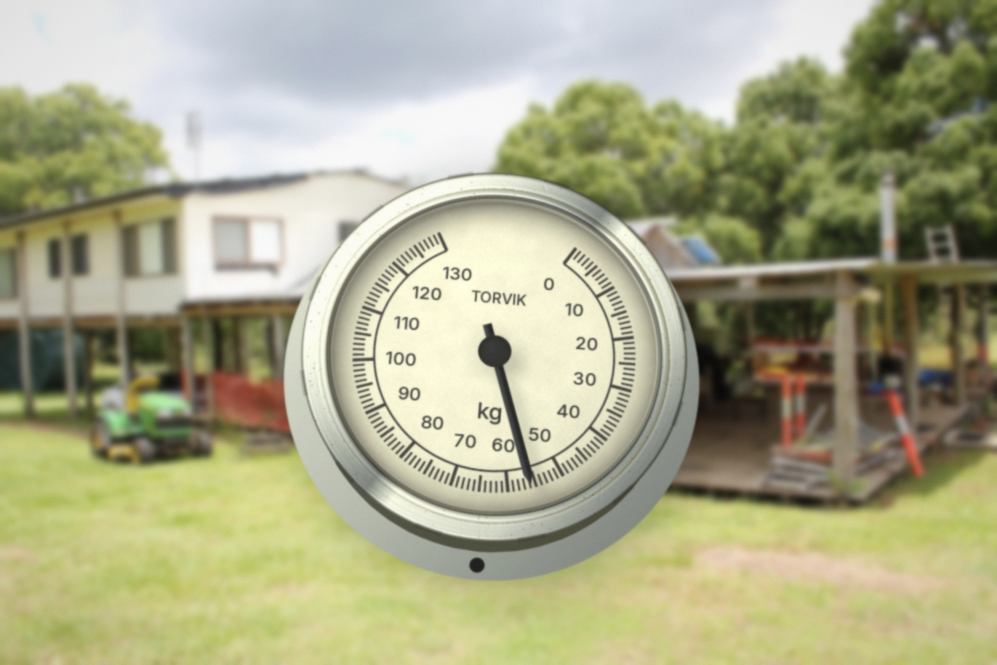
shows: 56 kg
